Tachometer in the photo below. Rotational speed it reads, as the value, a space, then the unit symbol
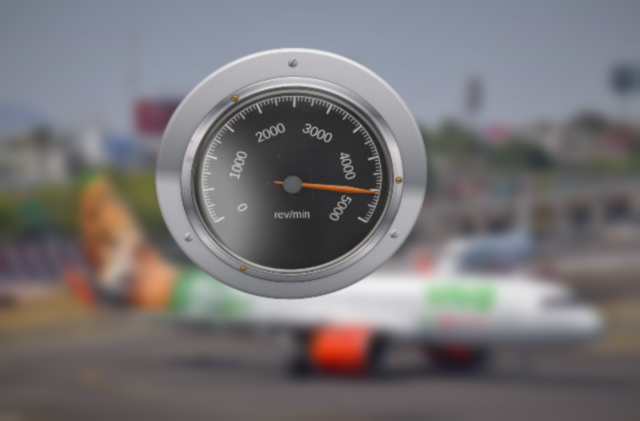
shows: 4500 rpm
